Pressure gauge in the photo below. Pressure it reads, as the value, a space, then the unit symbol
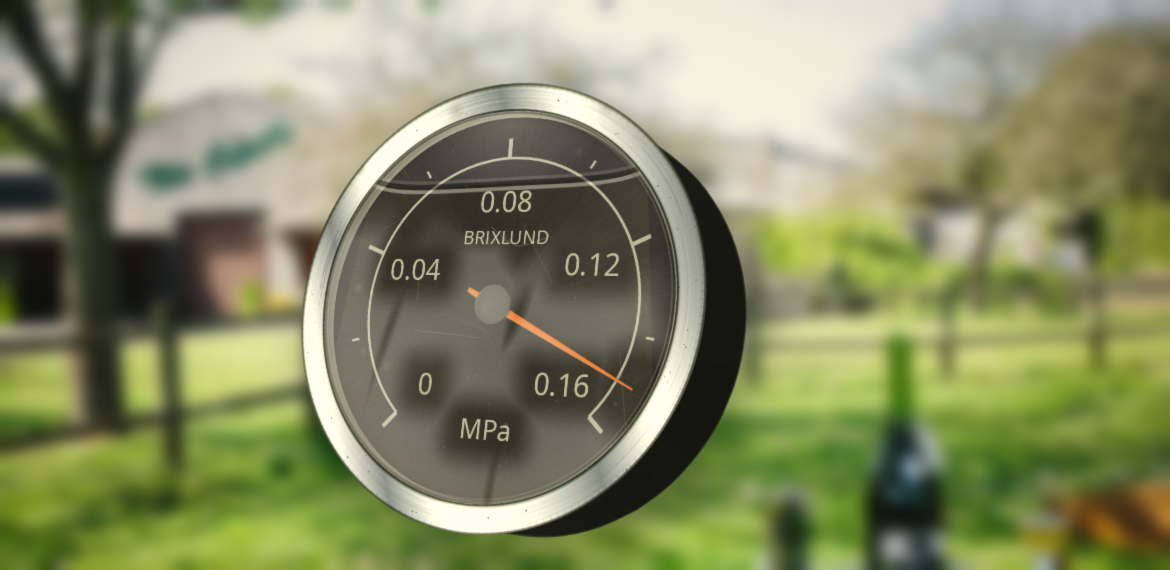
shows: 0.15 MPa
